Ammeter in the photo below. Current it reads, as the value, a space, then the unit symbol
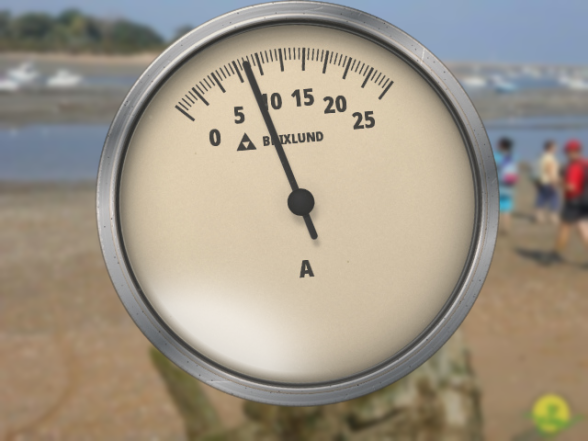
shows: 8.5 A
